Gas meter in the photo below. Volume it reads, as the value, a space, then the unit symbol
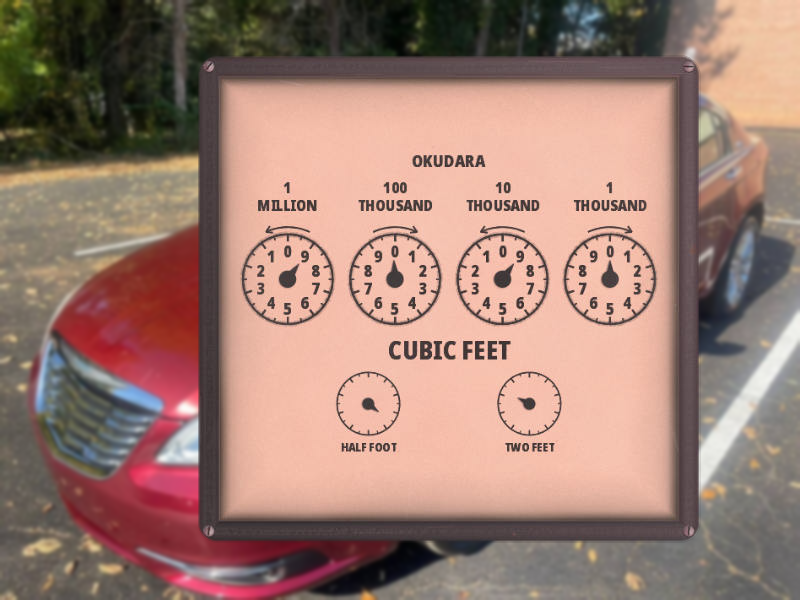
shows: 899000 ft³
